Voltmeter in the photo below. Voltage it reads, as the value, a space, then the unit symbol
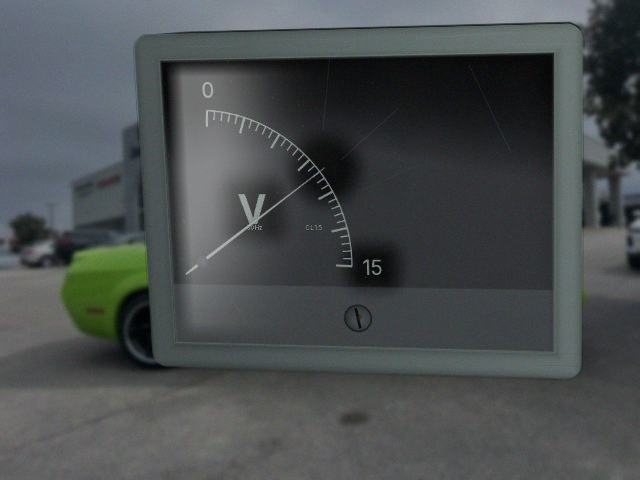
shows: 8.5 V
